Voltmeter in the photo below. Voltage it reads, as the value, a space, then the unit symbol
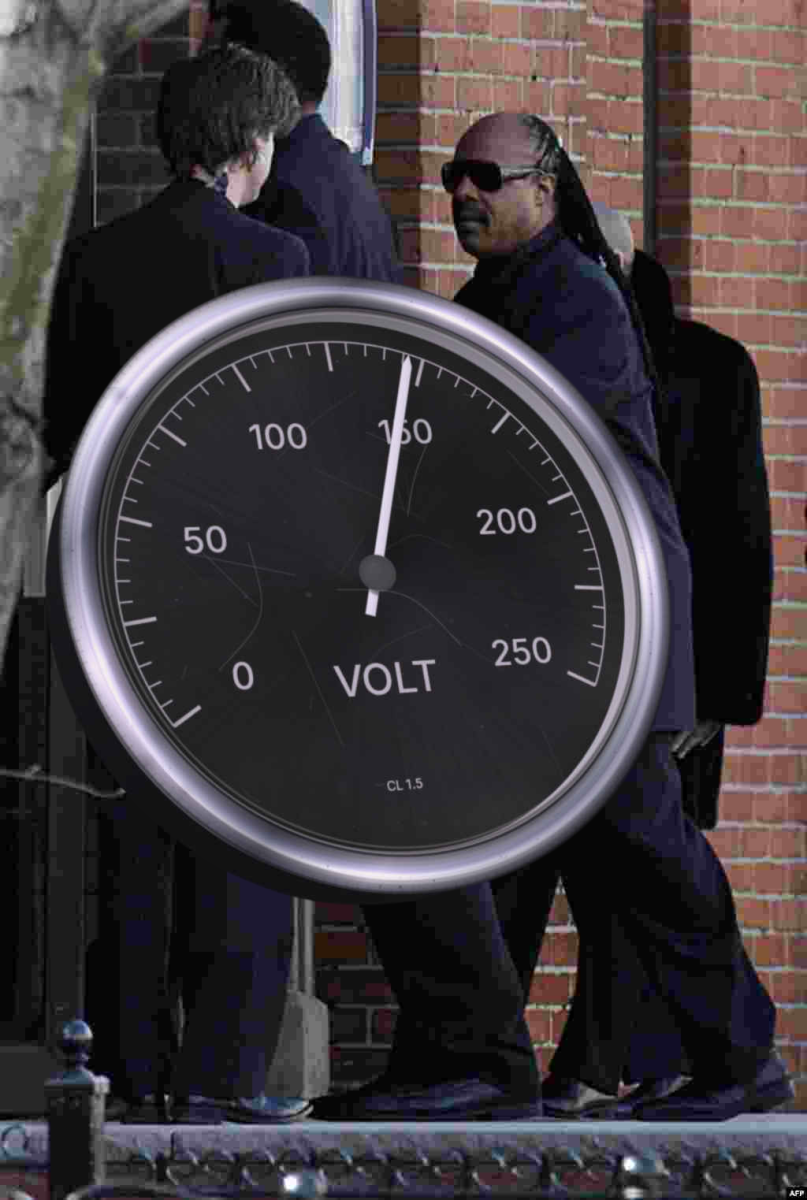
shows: 145 V
